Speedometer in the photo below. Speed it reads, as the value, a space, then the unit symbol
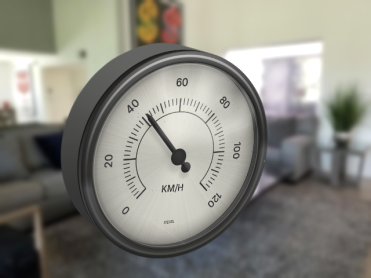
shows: 42 km/h
